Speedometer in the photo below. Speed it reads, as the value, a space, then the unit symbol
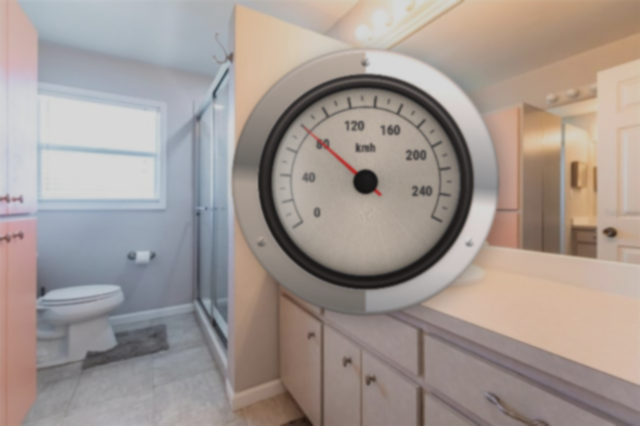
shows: 80 km/h
